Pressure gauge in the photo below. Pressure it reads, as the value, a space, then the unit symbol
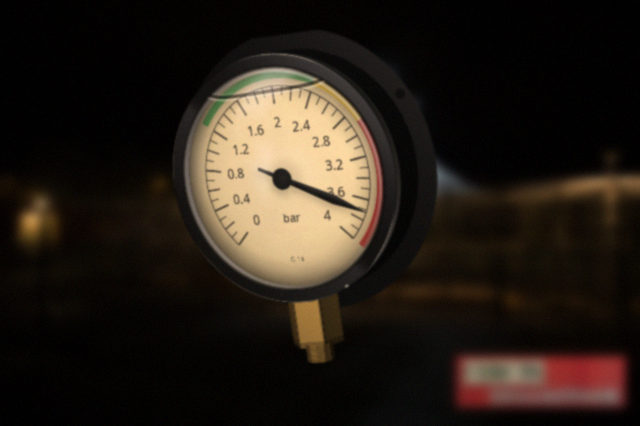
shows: 3.7 bar
